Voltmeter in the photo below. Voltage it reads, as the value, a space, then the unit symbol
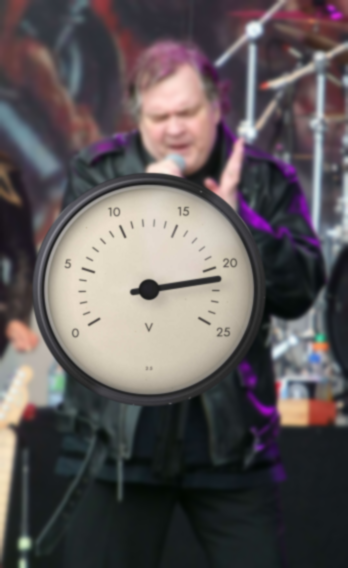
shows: 21 V
